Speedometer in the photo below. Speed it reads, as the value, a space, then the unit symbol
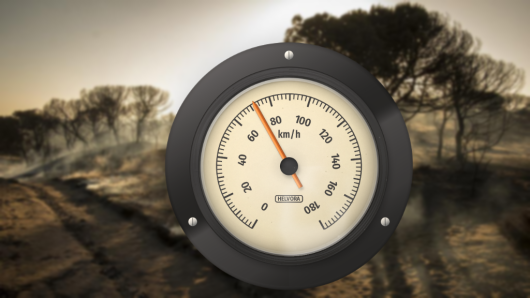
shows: 72 km/h
